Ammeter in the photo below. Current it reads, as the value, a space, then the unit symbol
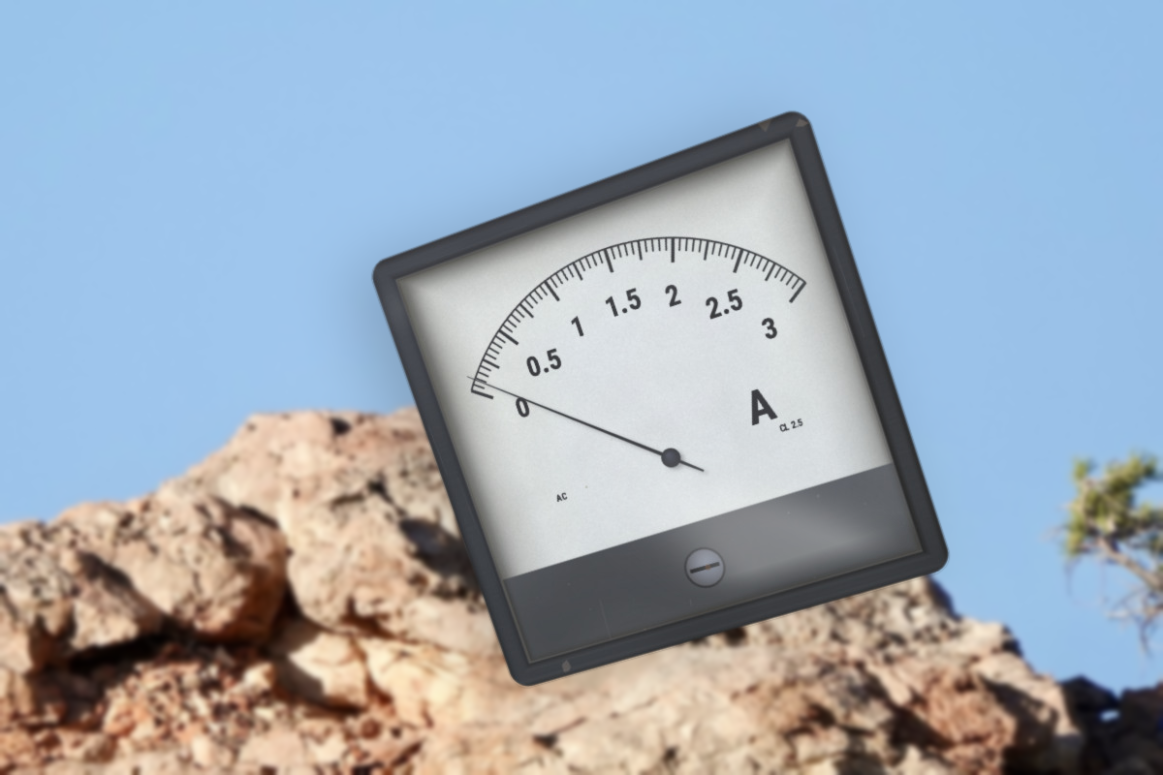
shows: 0.1 A
